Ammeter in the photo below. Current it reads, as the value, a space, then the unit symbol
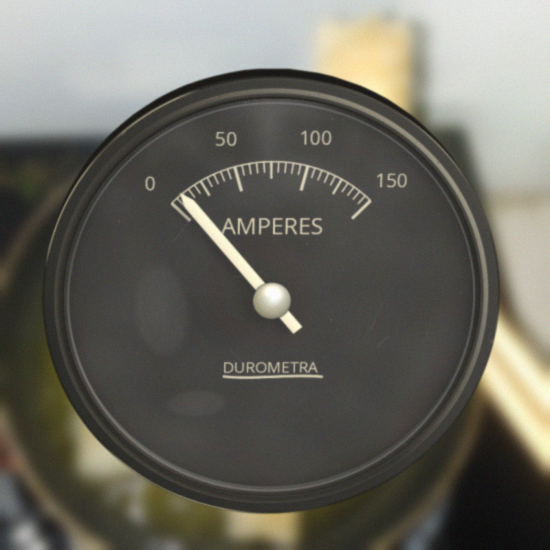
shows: 10 A
